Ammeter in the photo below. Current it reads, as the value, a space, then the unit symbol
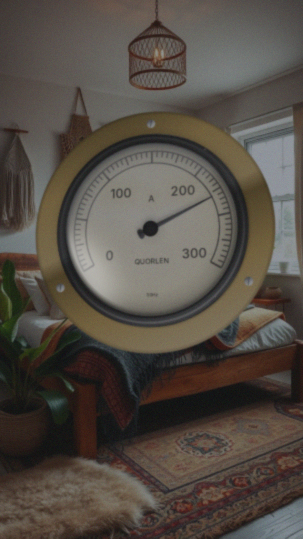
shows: 230 A
